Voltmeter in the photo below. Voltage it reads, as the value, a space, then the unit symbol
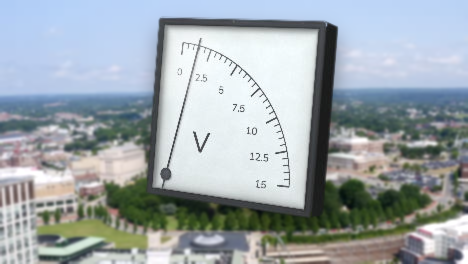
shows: 1.5 V
